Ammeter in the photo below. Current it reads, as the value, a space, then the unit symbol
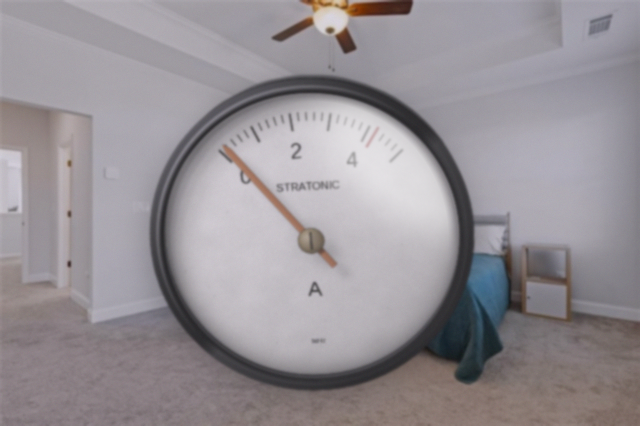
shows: 0.2 A
